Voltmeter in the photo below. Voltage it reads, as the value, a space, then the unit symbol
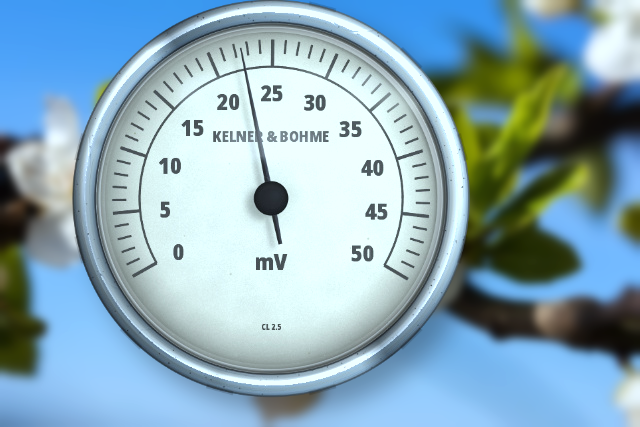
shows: 22.5 mV
